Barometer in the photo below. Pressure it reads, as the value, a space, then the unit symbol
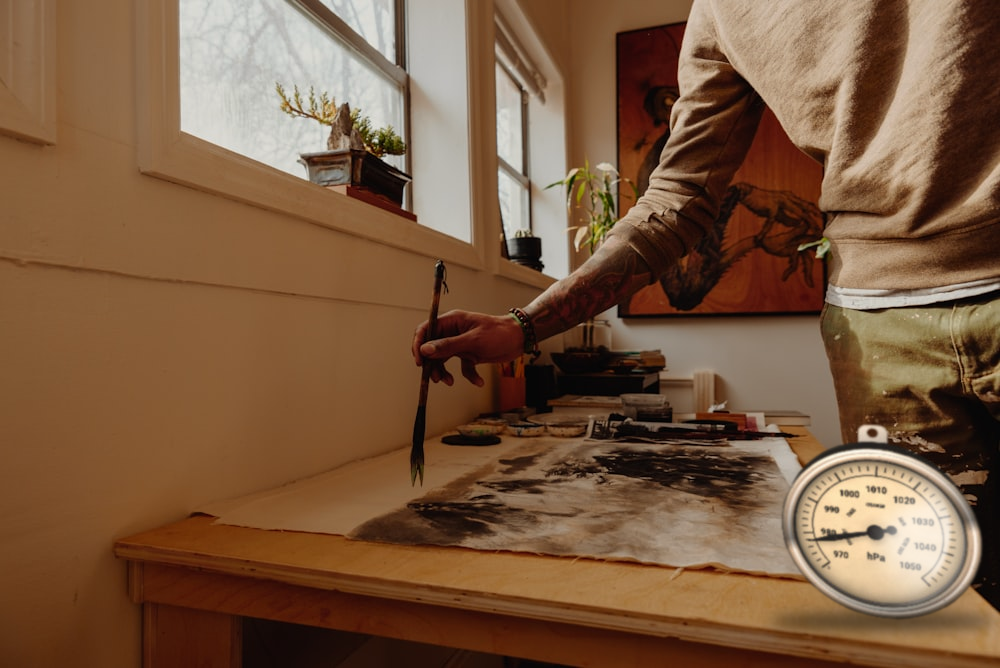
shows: 978 hPa
